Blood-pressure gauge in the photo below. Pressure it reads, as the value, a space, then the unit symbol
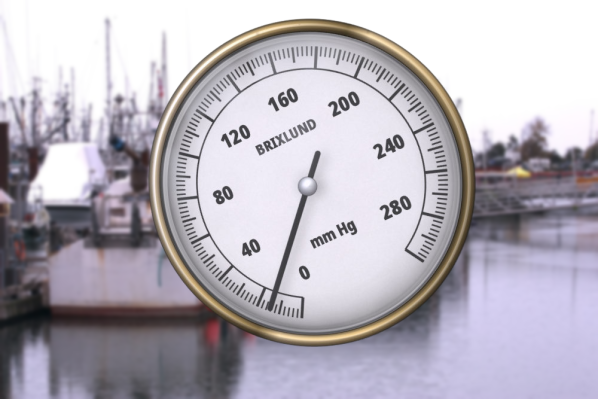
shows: 14 mmHg
